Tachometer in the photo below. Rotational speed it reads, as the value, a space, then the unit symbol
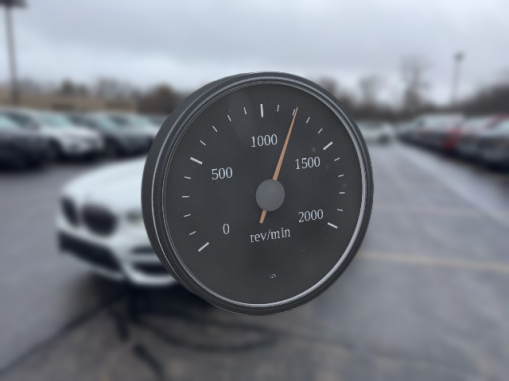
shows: 1200 rpm
